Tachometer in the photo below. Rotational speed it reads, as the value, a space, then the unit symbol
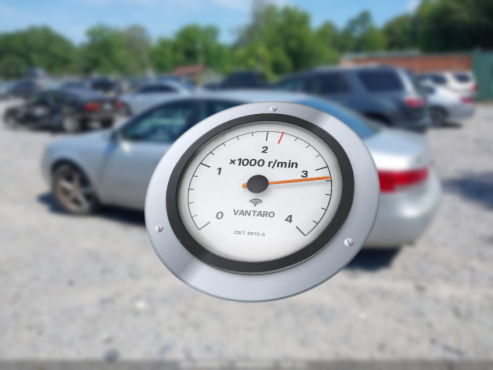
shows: 3200 rpm
